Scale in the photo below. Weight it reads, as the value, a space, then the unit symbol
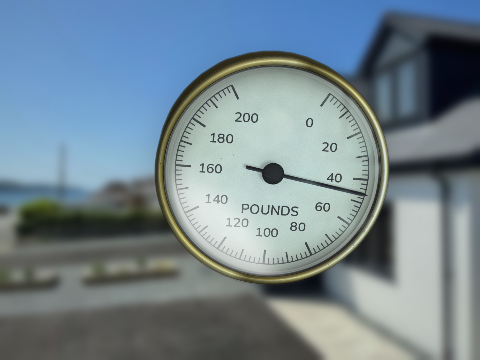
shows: 46 lb
